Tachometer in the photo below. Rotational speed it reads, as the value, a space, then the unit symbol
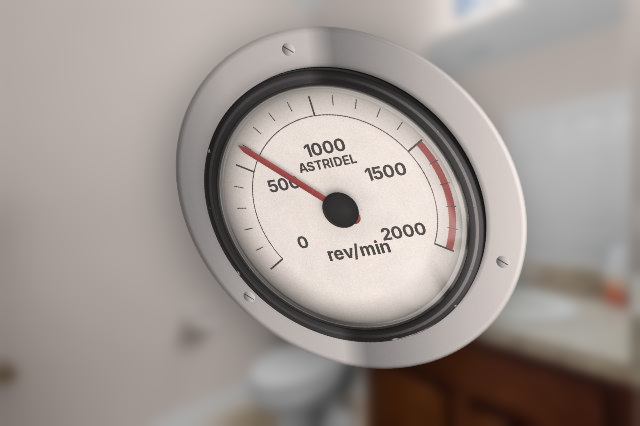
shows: 600 rpm
